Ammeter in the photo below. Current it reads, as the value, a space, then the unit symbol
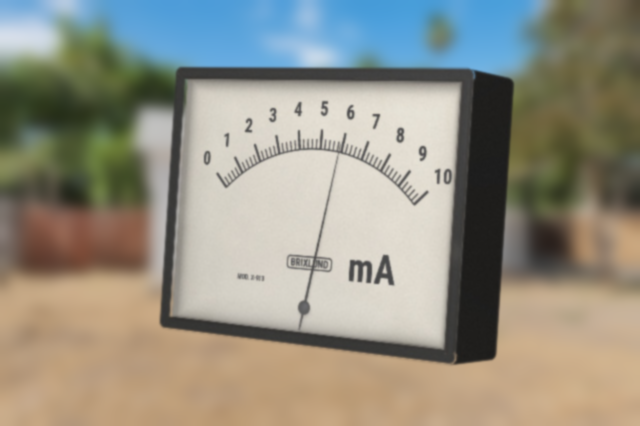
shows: 6 mA
